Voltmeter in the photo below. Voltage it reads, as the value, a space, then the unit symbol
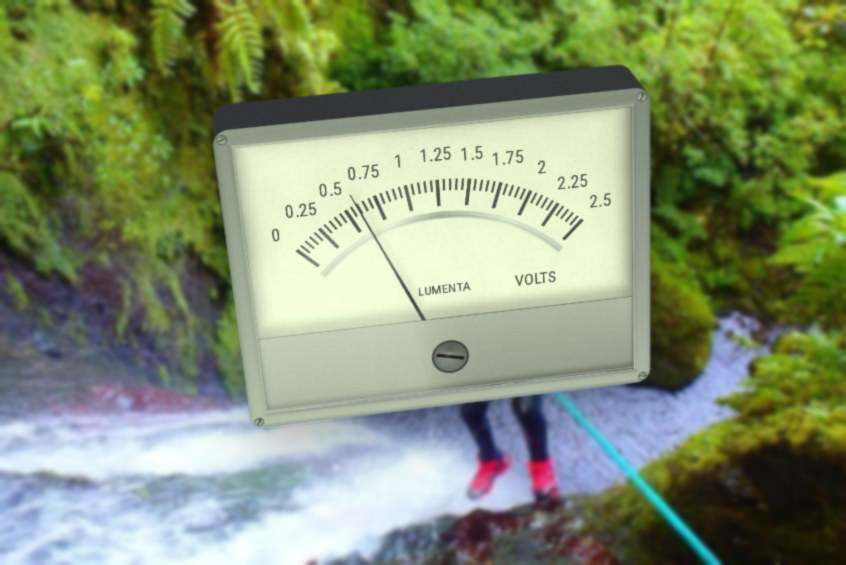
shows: 0.6 V
